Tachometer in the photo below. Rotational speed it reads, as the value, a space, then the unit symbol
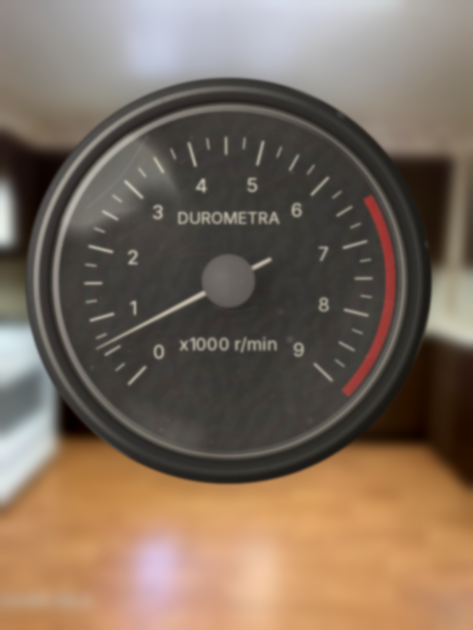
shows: 625 rpm
